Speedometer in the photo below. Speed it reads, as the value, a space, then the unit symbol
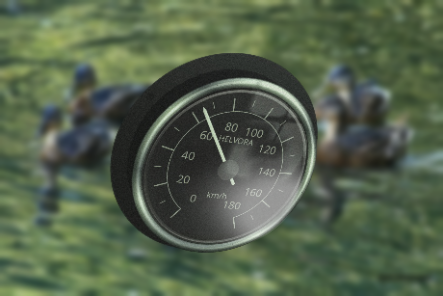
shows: 65 km/h
